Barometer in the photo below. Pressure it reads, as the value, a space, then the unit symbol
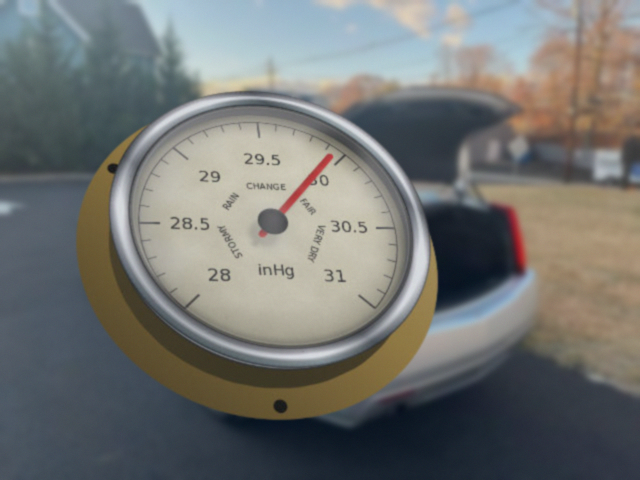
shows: 29.95 inHg
